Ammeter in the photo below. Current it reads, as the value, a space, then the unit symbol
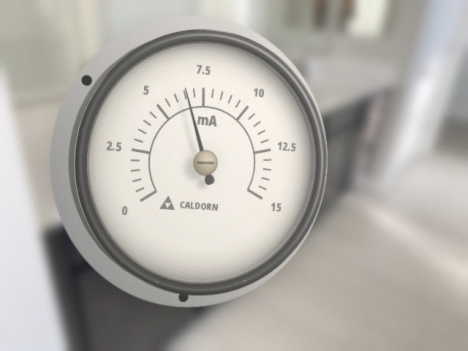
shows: 6.5 mA
